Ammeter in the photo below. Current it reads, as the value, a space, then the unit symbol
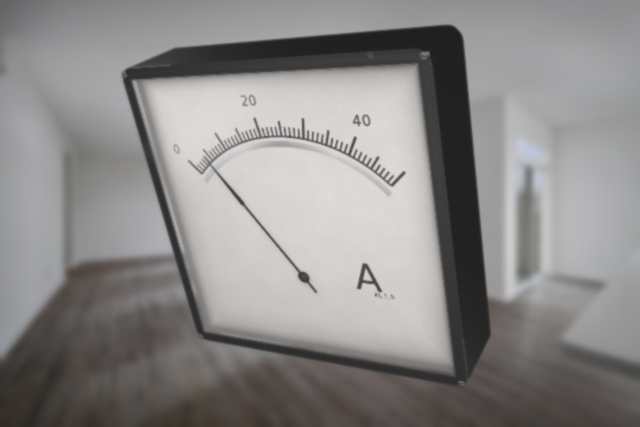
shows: 5 A
